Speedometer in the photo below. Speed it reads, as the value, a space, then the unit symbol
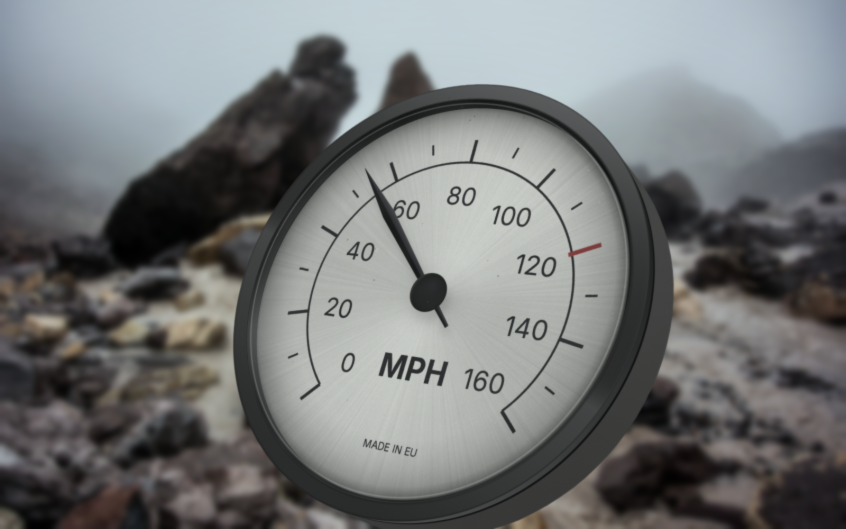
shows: 55 mph
